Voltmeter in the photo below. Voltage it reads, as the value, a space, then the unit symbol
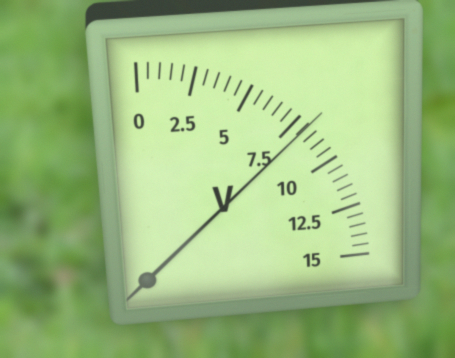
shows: 8 V
